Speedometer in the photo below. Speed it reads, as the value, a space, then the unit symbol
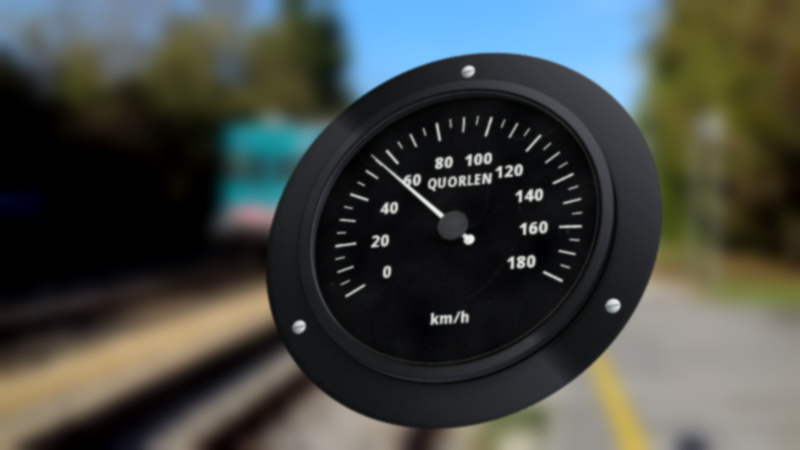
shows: 55 km/h
